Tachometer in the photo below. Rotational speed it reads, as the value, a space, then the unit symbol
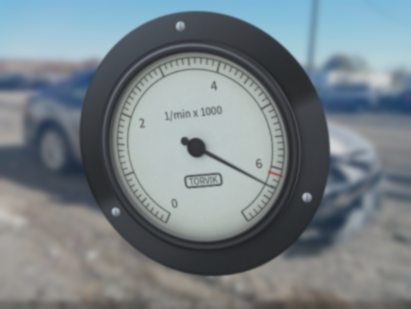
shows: 6300 rpm
